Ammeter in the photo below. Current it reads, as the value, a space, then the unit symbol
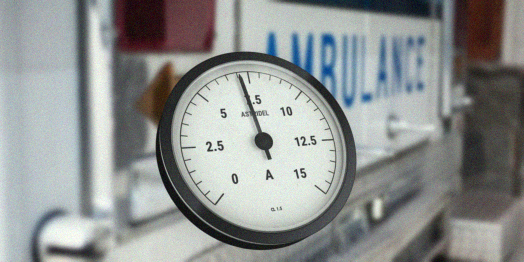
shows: 7 A
